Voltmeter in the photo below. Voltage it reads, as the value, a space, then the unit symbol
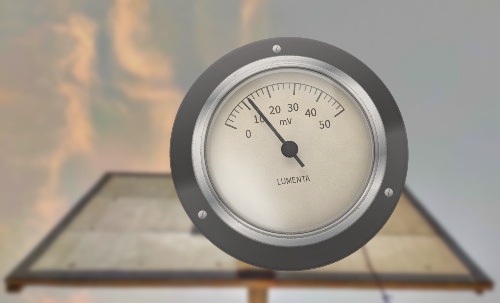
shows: 12 mV
